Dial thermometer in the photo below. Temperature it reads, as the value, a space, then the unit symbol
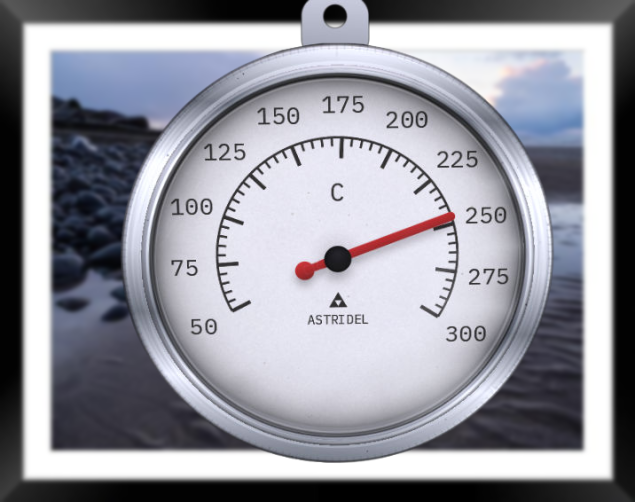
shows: 245 °C
